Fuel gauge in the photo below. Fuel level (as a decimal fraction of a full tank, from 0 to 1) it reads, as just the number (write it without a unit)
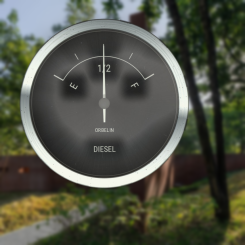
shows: 0.5
